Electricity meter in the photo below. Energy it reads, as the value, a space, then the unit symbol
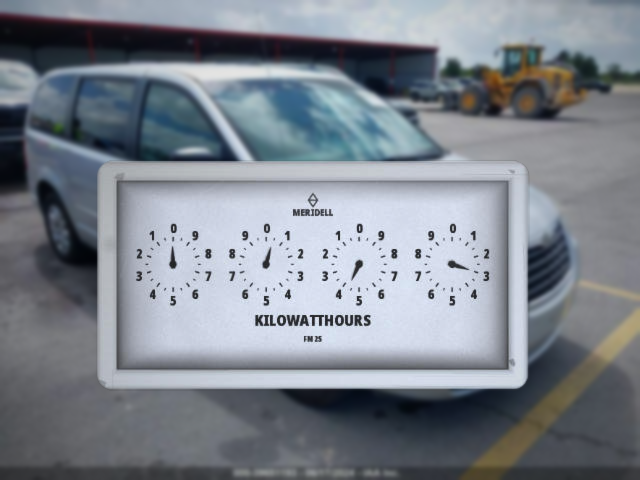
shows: 43 kWh
